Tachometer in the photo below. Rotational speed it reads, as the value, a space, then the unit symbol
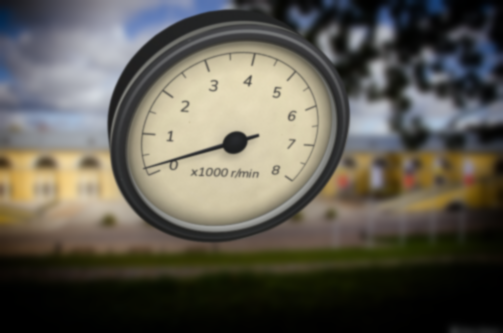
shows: 250 rpm
